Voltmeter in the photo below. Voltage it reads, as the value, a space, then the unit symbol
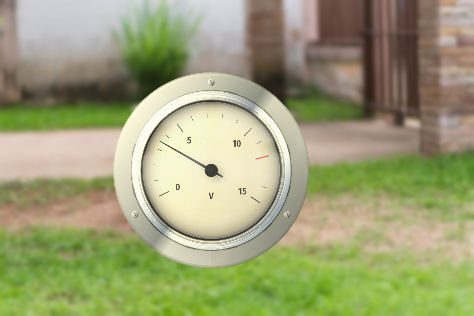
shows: 3.5 V
